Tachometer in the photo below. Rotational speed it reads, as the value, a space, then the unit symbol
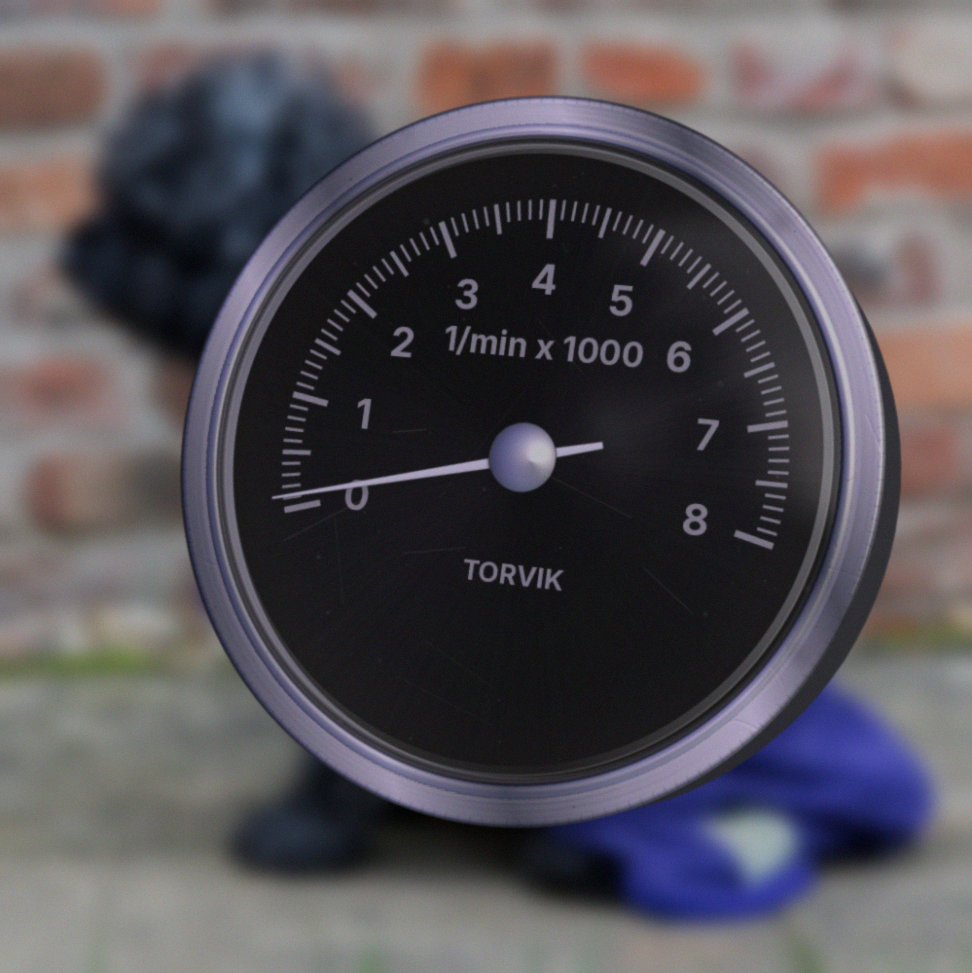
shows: 100 rpm
